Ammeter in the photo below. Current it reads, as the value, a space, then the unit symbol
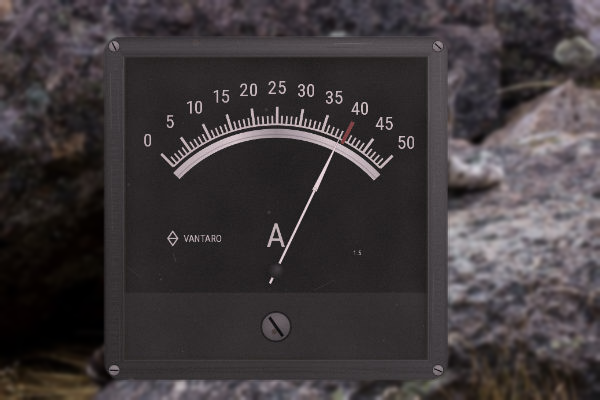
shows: 39 A
